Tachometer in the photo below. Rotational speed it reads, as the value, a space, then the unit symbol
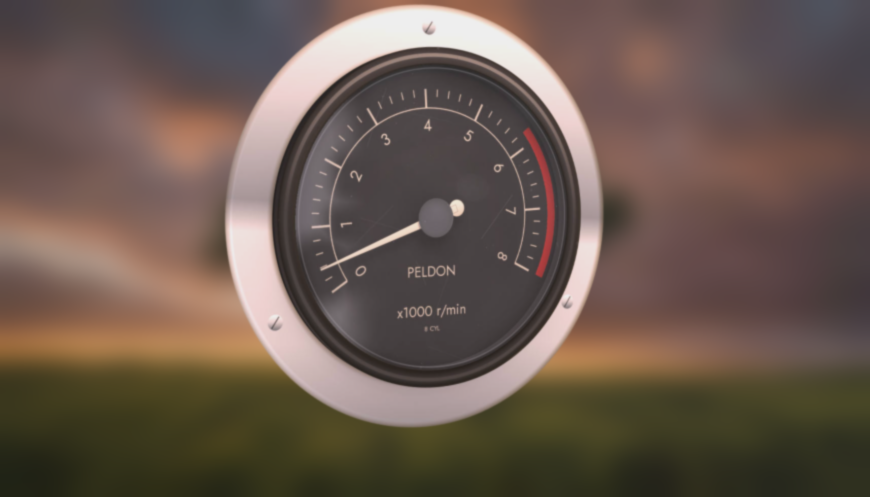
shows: 400 rpm
